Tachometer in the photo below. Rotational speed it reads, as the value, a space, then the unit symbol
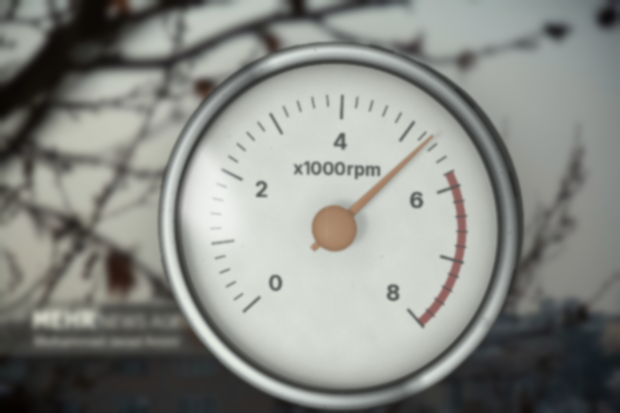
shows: 5300 rpm
